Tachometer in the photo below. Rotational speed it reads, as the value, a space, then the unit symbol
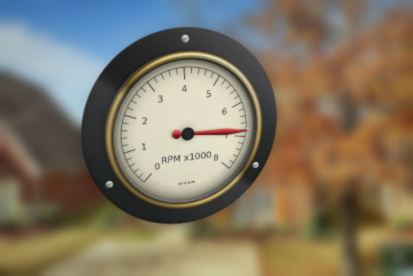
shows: 6800 rpm
